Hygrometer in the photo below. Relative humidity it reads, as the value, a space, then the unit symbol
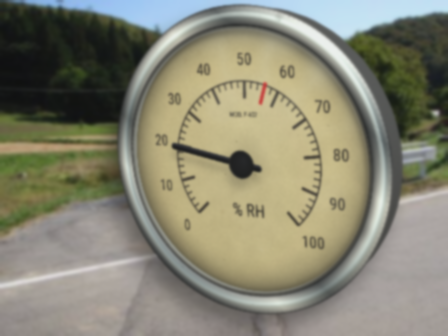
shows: 20 %
